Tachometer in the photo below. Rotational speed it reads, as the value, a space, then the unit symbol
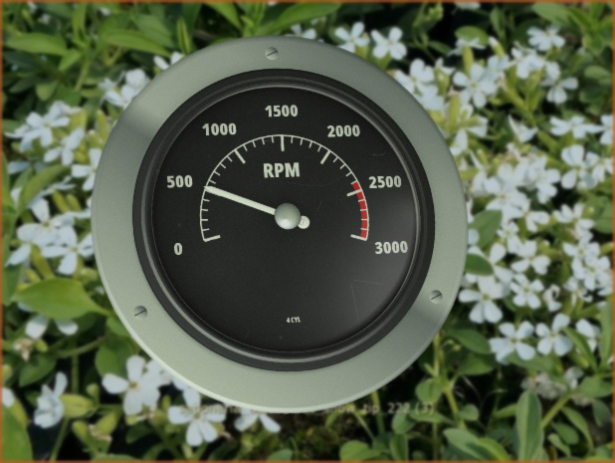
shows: 500 rpm
